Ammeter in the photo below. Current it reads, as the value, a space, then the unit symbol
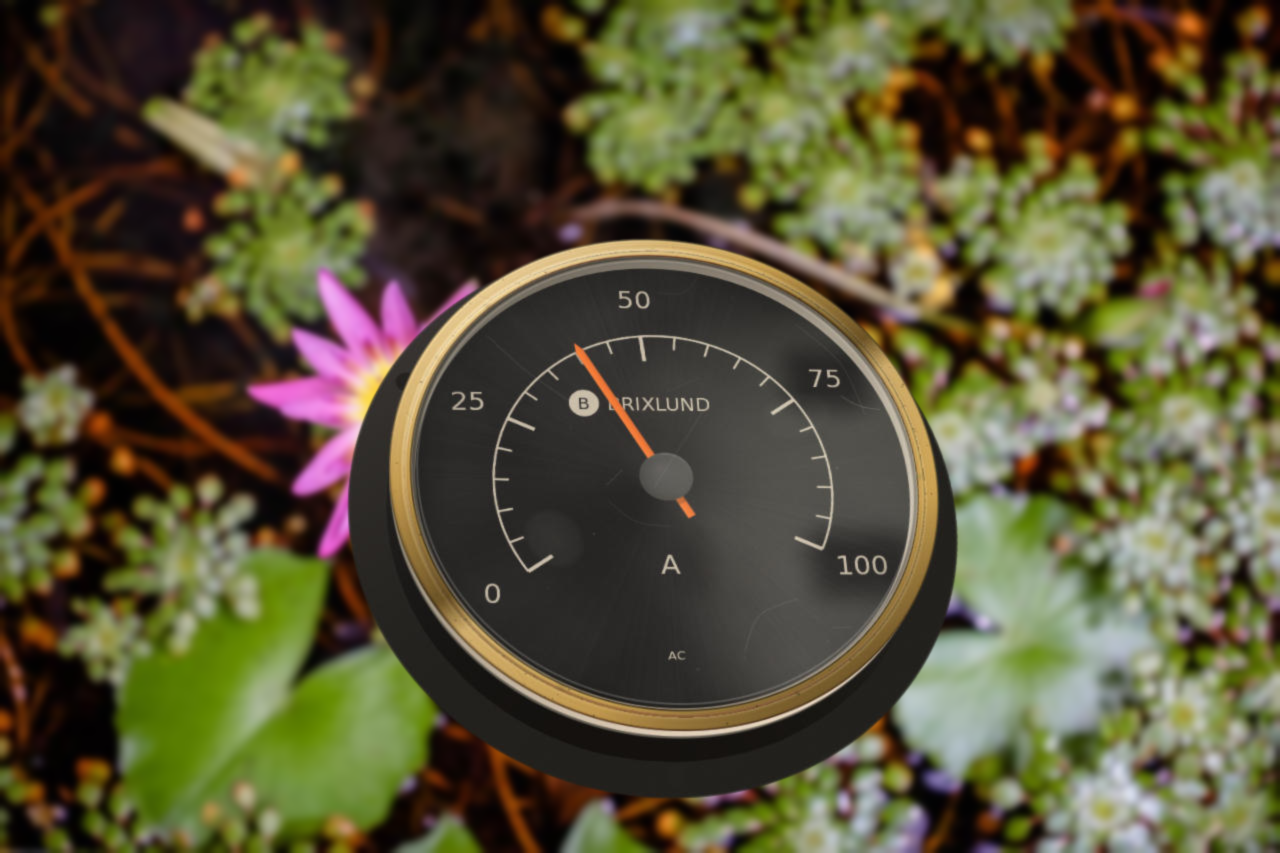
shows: 40 A
